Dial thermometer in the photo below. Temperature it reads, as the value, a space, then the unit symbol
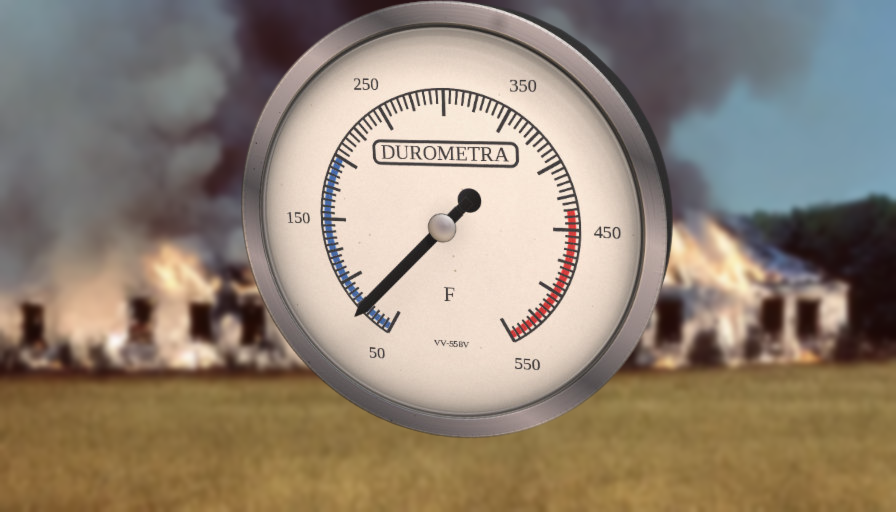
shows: 75 °F
